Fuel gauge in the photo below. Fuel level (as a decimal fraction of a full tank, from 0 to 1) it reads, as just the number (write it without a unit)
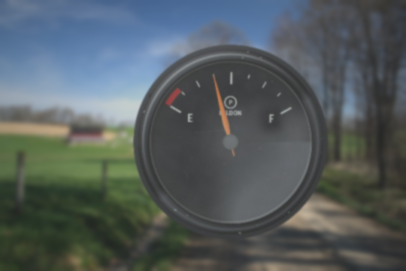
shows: 0.375
